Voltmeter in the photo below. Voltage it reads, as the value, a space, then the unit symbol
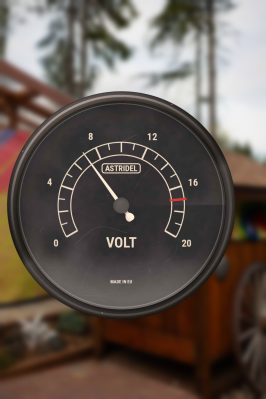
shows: 7 V
